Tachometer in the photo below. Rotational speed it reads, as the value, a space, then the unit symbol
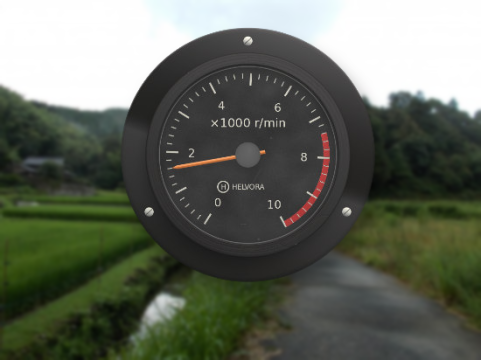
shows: 1600 rpm
